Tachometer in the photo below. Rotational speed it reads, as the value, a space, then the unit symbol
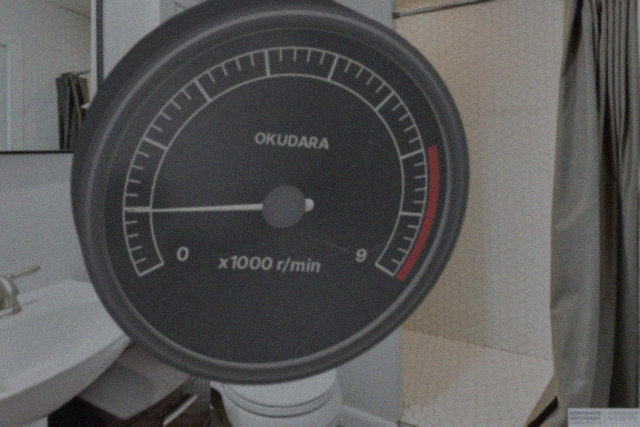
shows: 1000 rpm
